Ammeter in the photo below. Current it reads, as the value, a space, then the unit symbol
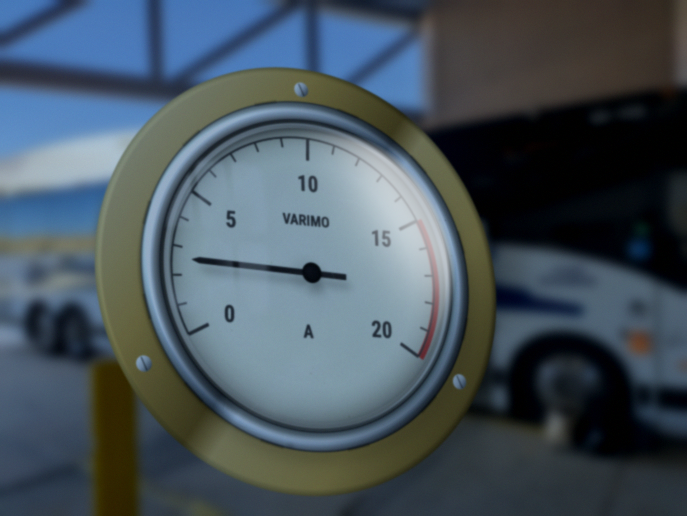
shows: 2.5 A
